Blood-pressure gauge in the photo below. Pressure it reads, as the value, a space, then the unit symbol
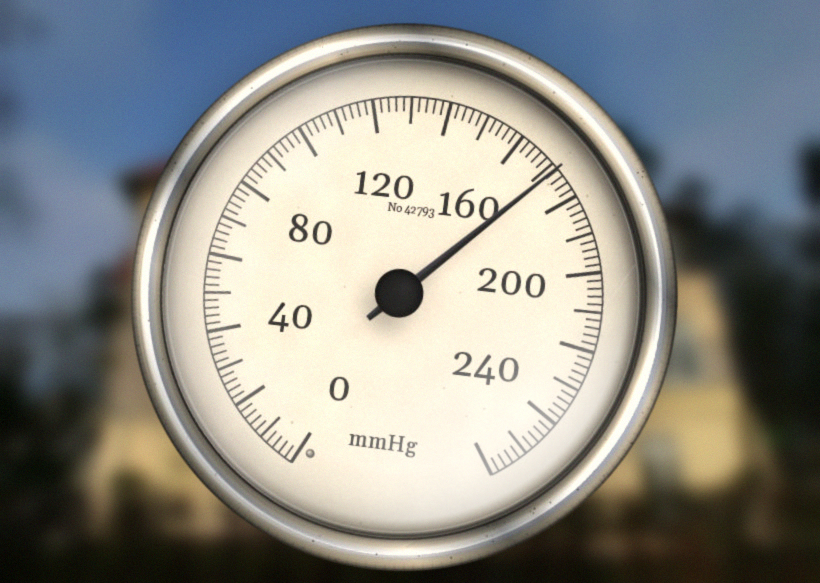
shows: 172 mmHg
